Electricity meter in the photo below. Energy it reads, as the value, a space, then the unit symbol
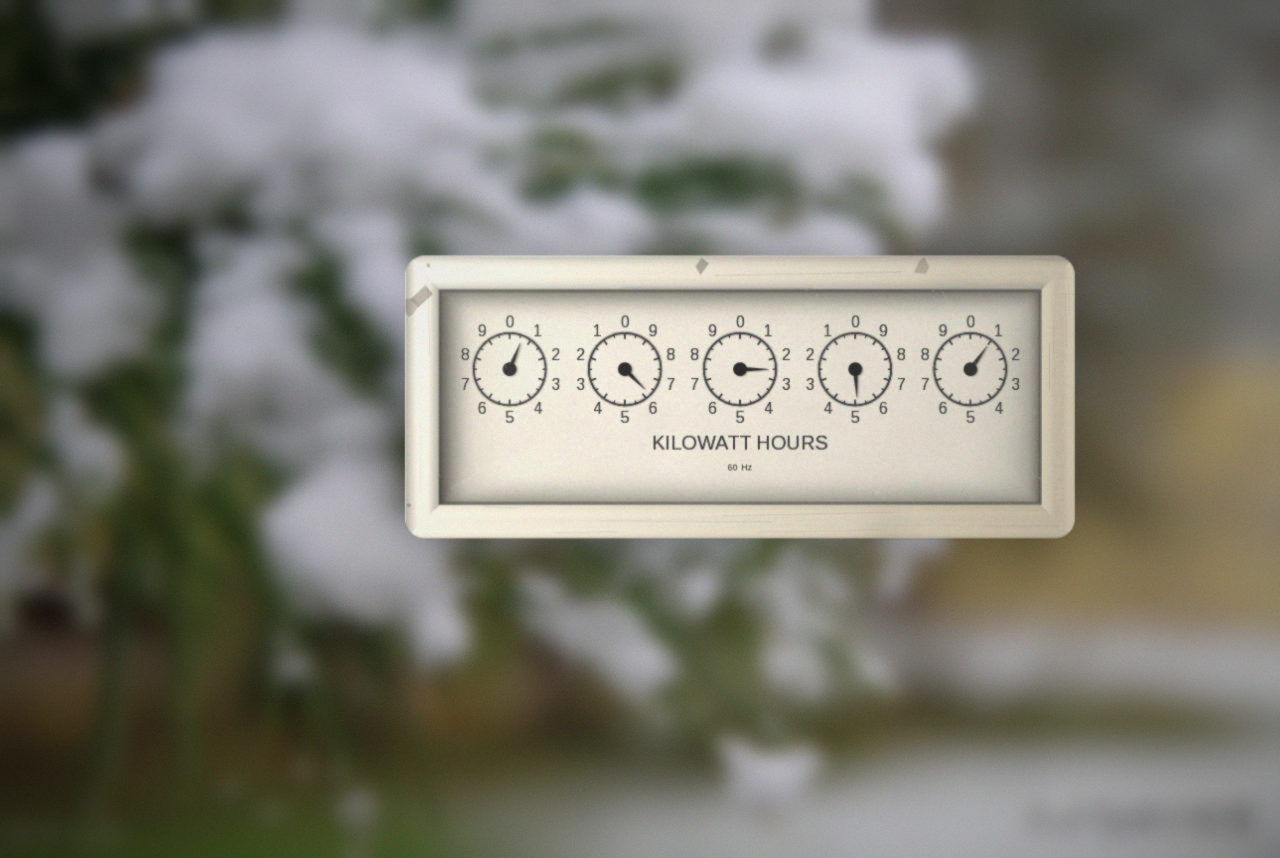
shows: 6251 kWh
